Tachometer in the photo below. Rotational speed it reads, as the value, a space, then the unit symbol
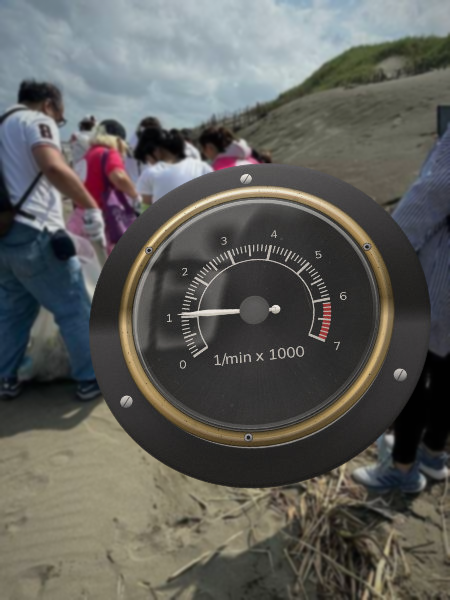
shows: 1000 rpm
